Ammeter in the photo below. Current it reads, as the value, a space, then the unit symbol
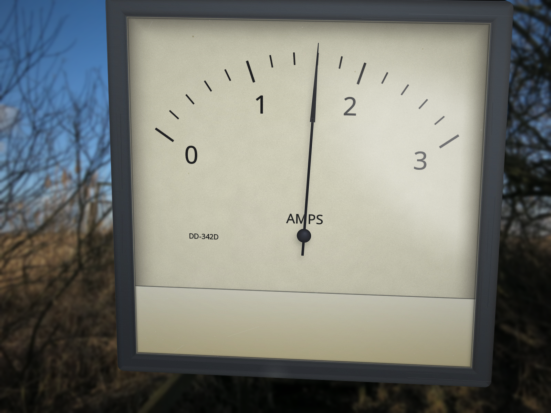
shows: 1.6 A
